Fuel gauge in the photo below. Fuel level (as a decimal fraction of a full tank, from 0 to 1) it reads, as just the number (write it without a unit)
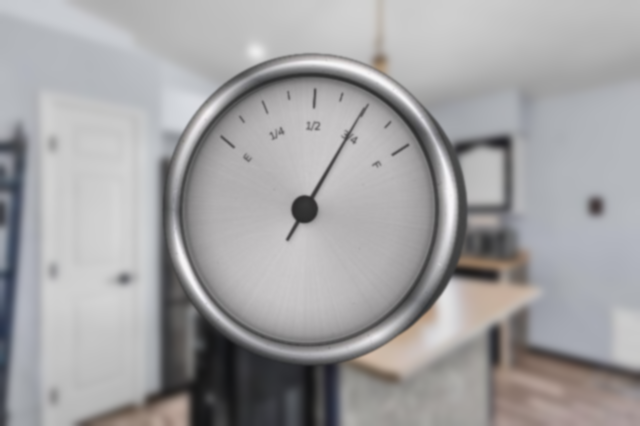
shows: 0.75
